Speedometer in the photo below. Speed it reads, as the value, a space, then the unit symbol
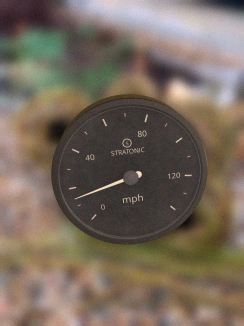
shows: 15 mph
